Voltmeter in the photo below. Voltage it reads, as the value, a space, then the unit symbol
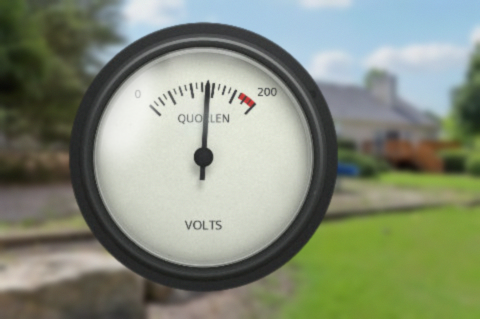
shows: 110 V
